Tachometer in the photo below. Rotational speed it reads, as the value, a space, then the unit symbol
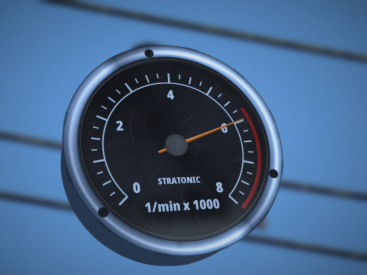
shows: 6000 rpm
